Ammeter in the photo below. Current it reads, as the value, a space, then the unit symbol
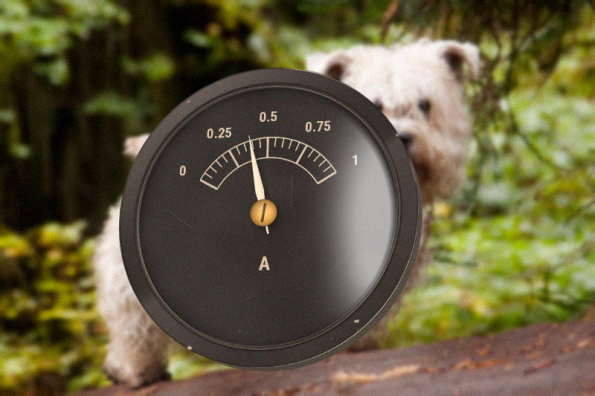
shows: 0.4 A
